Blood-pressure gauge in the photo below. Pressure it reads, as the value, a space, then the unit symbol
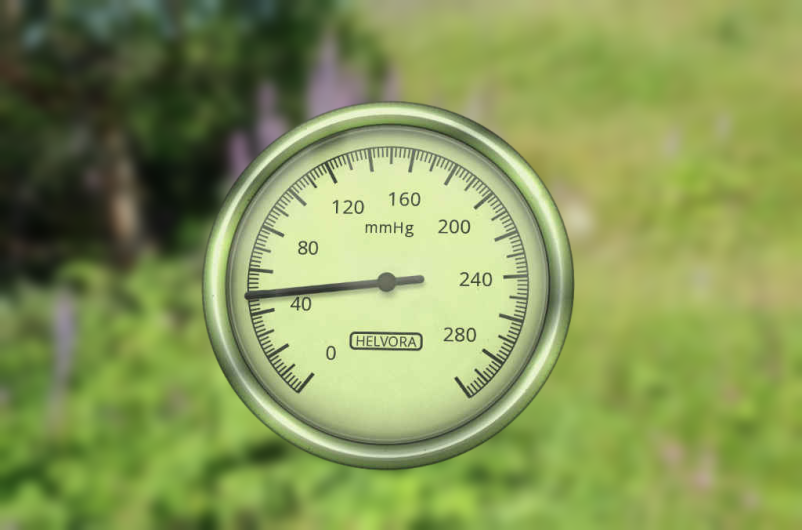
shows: 48 mmHg
